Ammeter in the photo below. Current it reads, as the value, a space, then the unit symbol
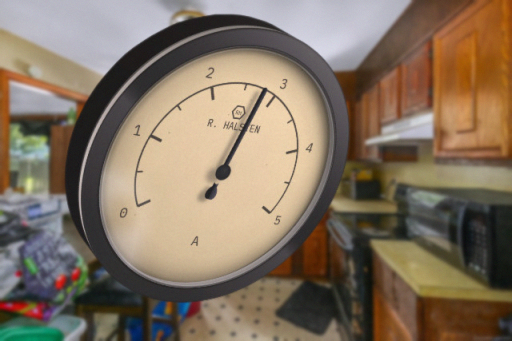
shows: 2.75 A
